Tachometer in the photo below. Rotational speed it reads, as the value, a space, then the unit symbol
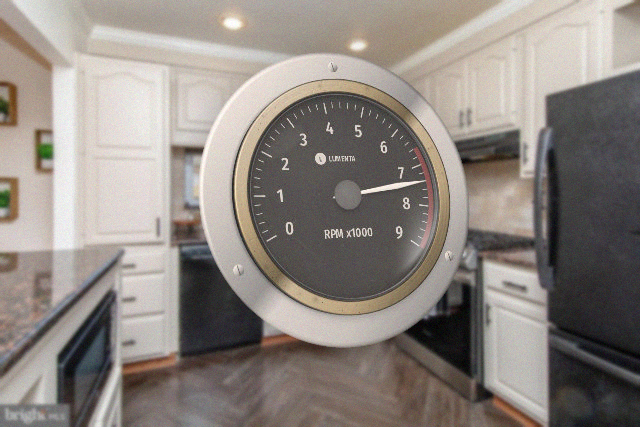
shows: 7400 rpm
